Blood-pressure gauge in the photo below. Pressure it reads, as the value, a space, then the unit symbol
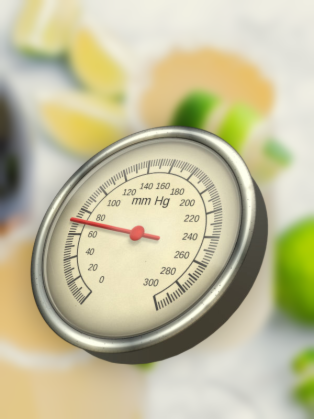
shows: 70 mmHg
